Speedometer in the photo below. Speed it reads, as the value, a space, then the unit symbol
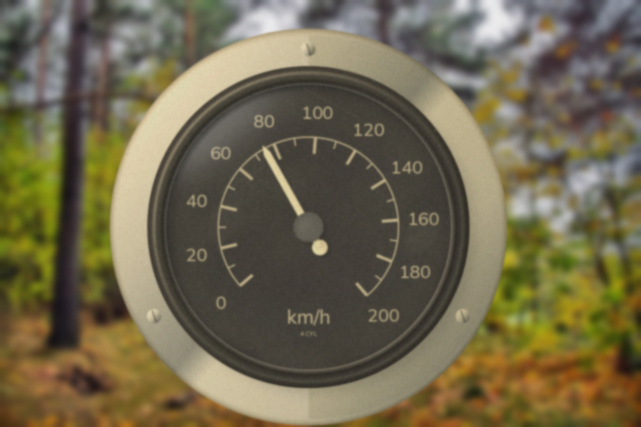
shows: 75 km/h
